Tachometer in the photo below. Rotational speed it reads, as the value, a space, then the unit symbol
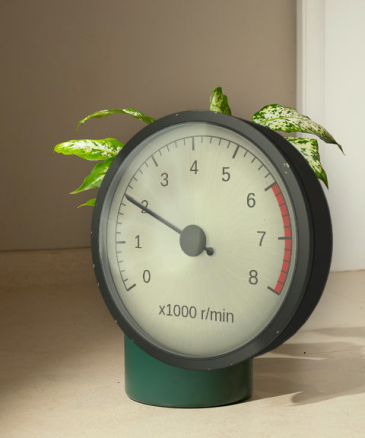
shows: 2000 rpm
